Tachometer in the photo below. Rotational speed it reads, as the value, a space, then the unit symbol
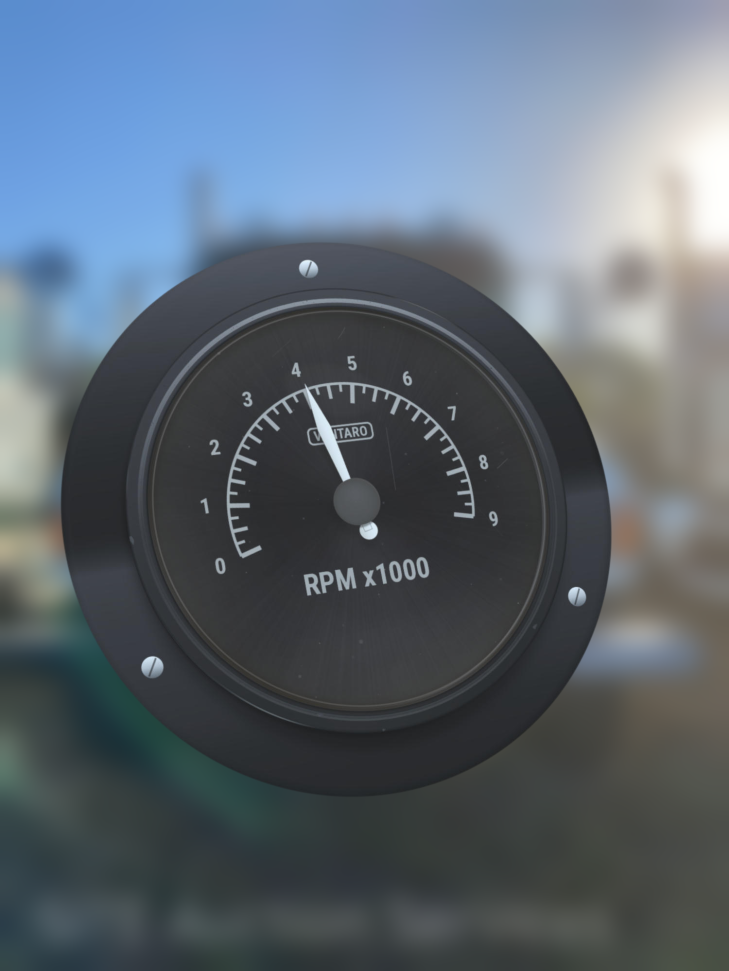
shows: 4000 rpm
